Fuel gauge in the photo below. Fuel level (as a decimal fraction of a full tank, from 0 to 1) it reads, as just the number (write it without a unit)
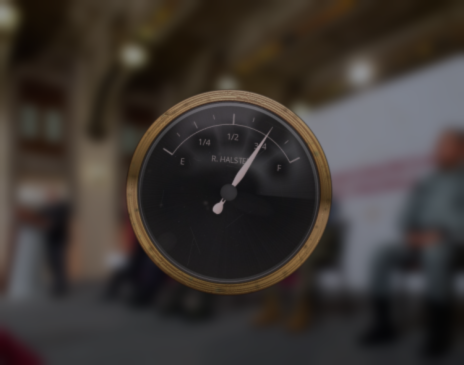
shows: 0.75
